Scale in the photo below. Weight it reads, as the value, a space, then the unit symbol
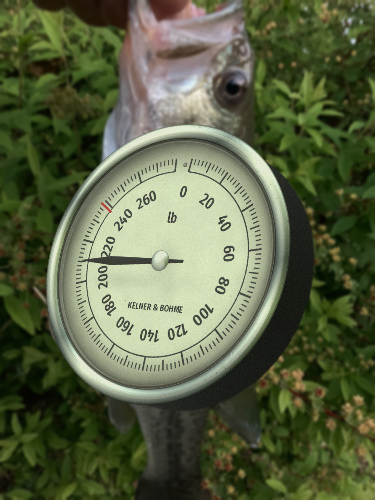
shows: 210 lb
